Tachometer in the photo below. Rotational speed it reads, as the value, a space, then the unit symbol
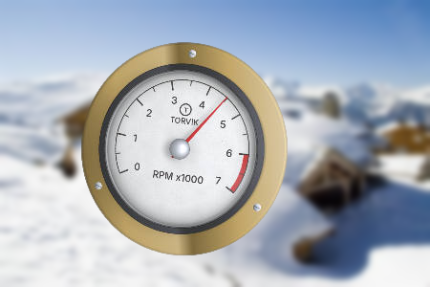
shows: 4500 rpm
